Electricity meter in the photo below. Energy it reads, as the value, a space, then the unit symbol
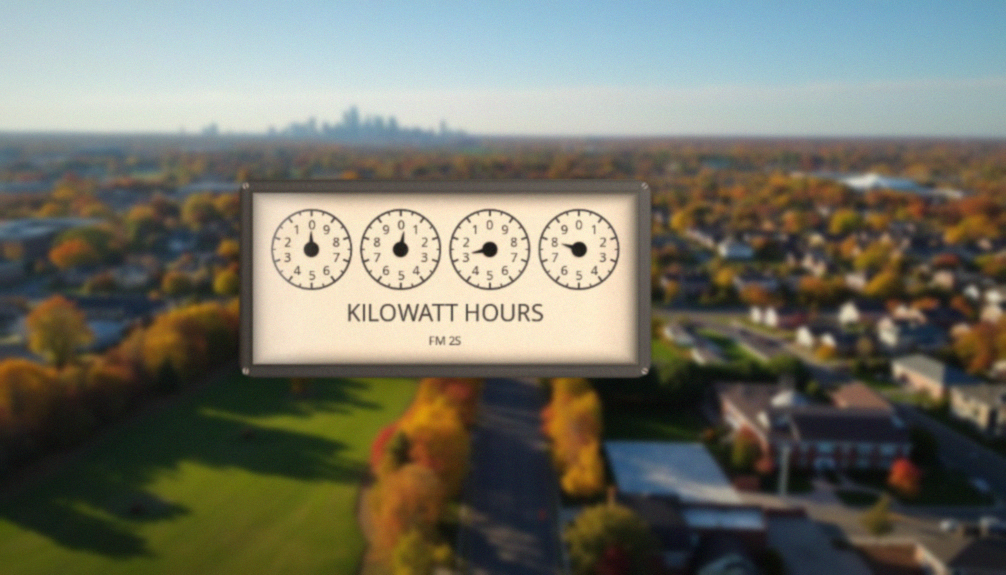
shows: 28 kWh
